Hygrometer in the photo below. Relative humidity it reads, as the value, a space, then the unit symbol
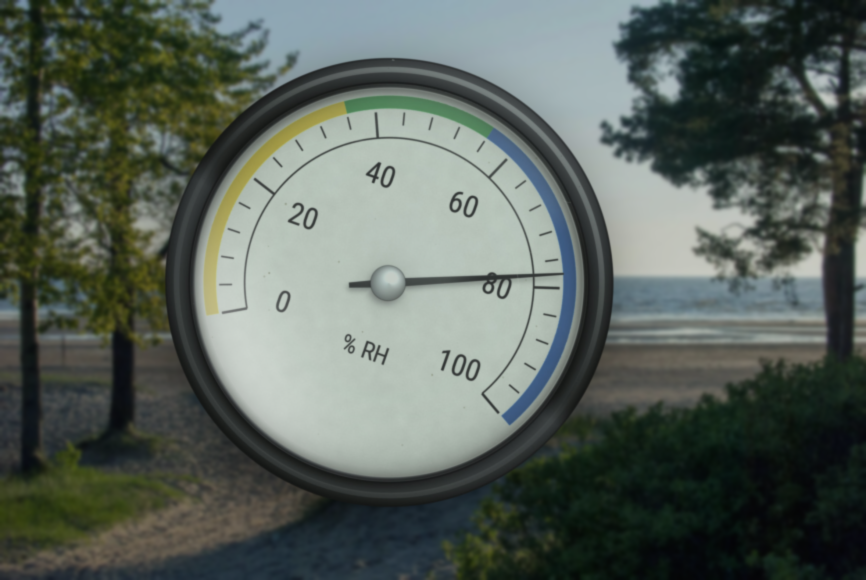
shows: 78 %
